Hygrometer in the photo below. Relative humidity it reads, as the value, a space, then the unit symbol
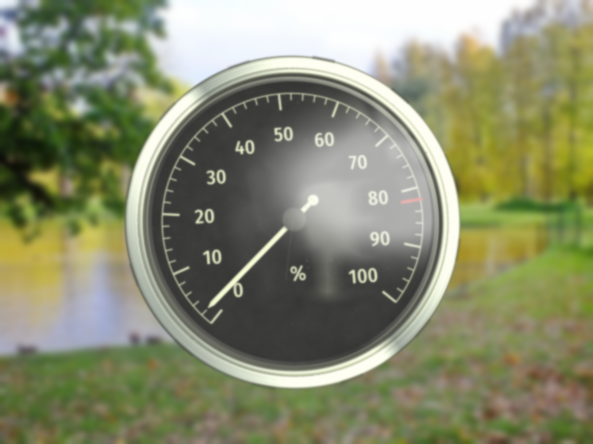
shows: 2 %
